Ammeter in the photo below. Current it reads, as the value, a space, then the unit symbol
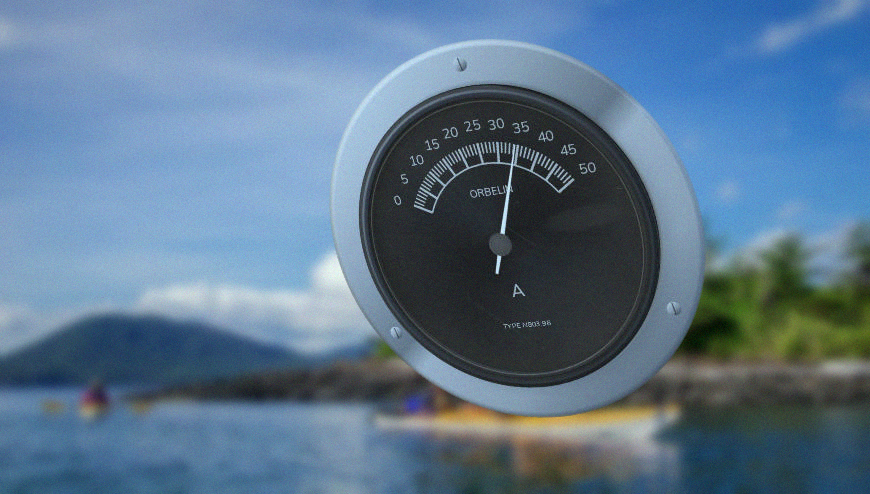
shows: 35 A
